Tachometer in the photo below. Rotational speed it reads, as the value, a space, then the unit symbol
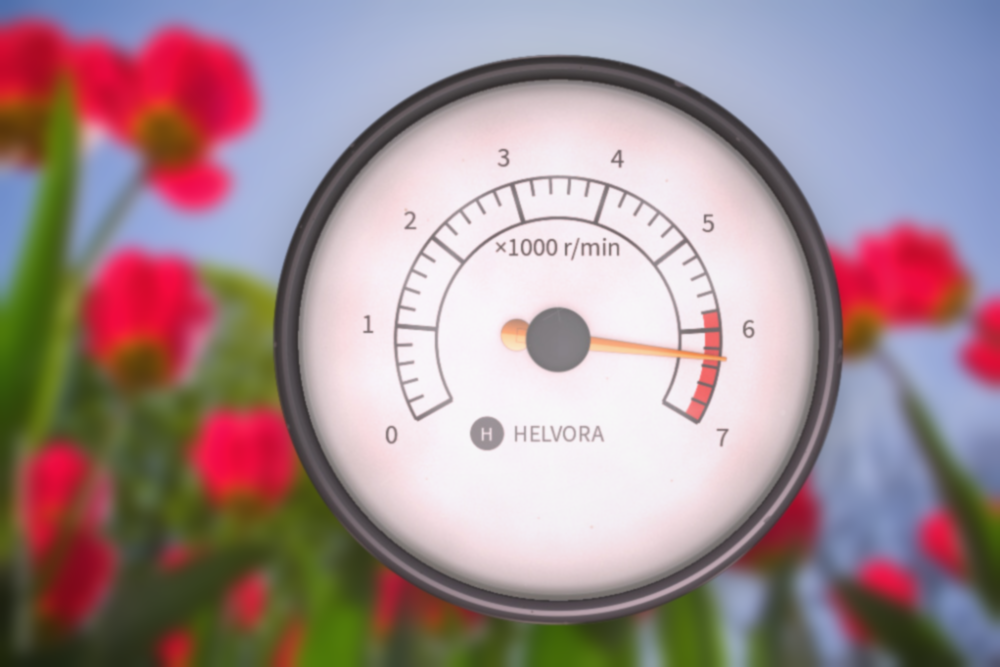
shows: 6300 rpm
